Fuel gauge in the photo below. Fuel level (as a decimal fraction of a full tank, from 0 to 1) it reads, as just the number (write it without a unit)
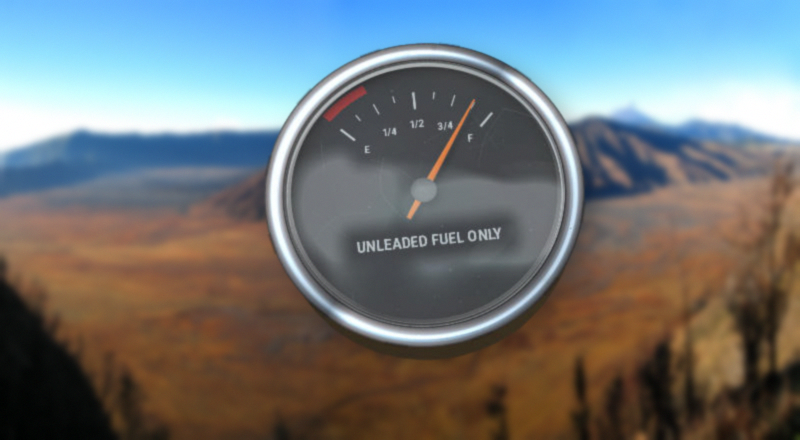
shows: 0.875
